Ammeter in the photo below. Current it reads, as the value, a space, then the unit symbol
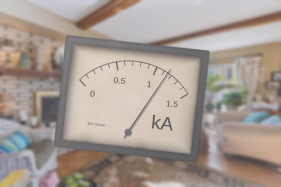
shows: 1.15 kA
